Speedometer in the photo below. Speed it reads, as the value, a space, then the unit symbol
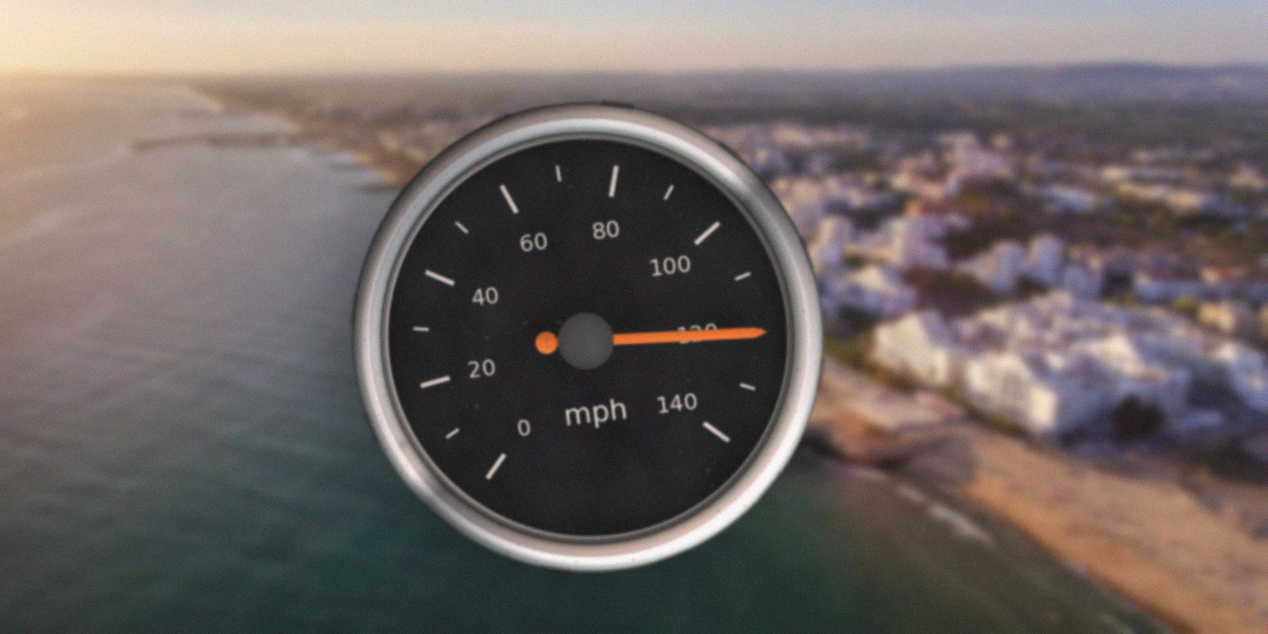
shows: 120 mph
